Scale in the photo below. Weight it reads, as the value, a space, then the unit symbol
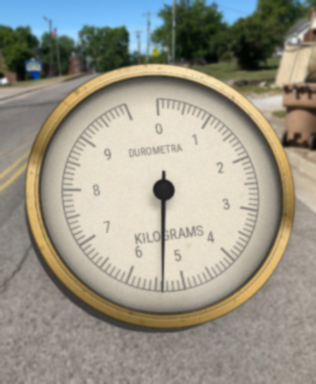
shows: 5.4 kg
